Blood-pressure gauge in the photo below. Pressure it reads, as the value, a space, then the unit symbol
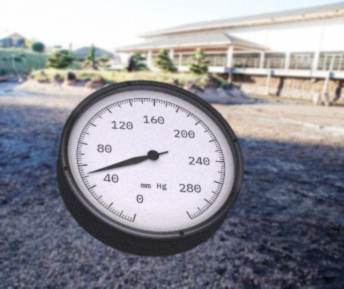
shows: 50 mmHg
